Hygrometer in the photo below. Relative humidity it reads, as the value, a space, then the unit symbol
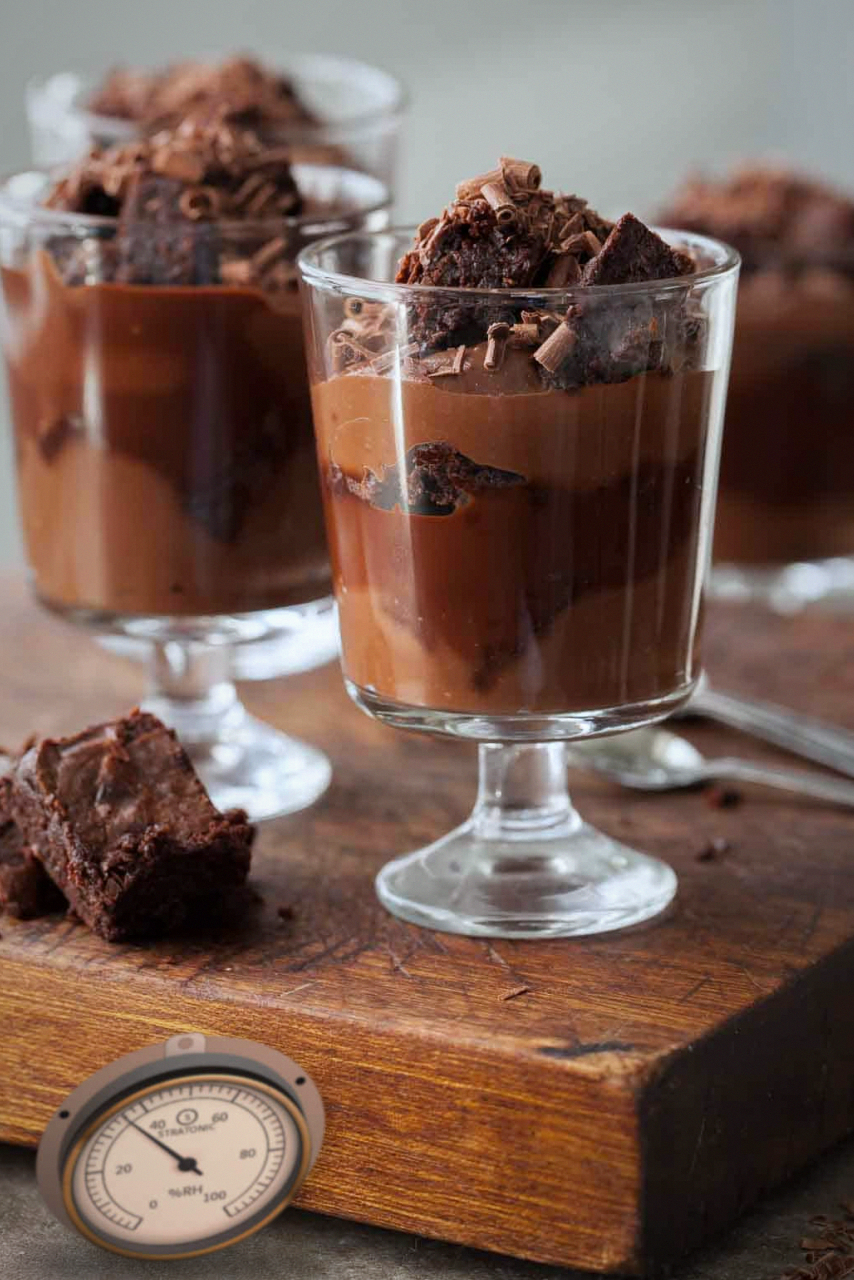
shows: 36 %
